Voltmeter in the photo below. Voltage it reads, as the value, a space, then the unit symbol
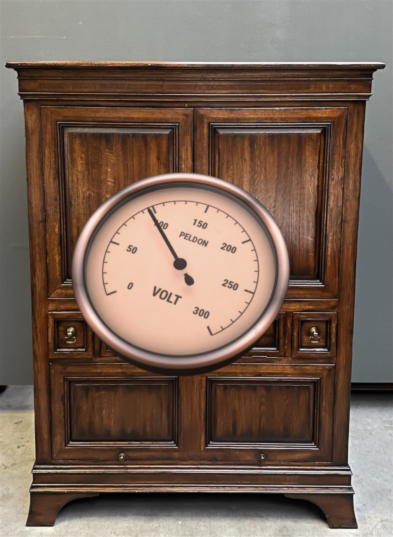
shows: 95 V
